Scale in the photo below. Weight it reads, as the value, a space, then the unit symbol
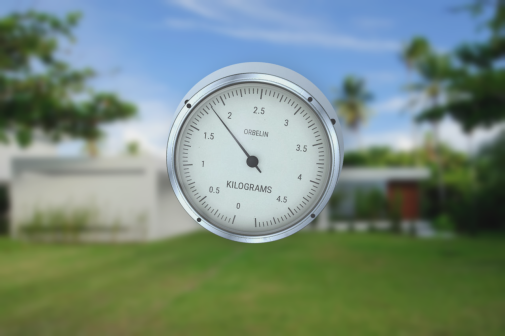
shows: 1.85 kg
